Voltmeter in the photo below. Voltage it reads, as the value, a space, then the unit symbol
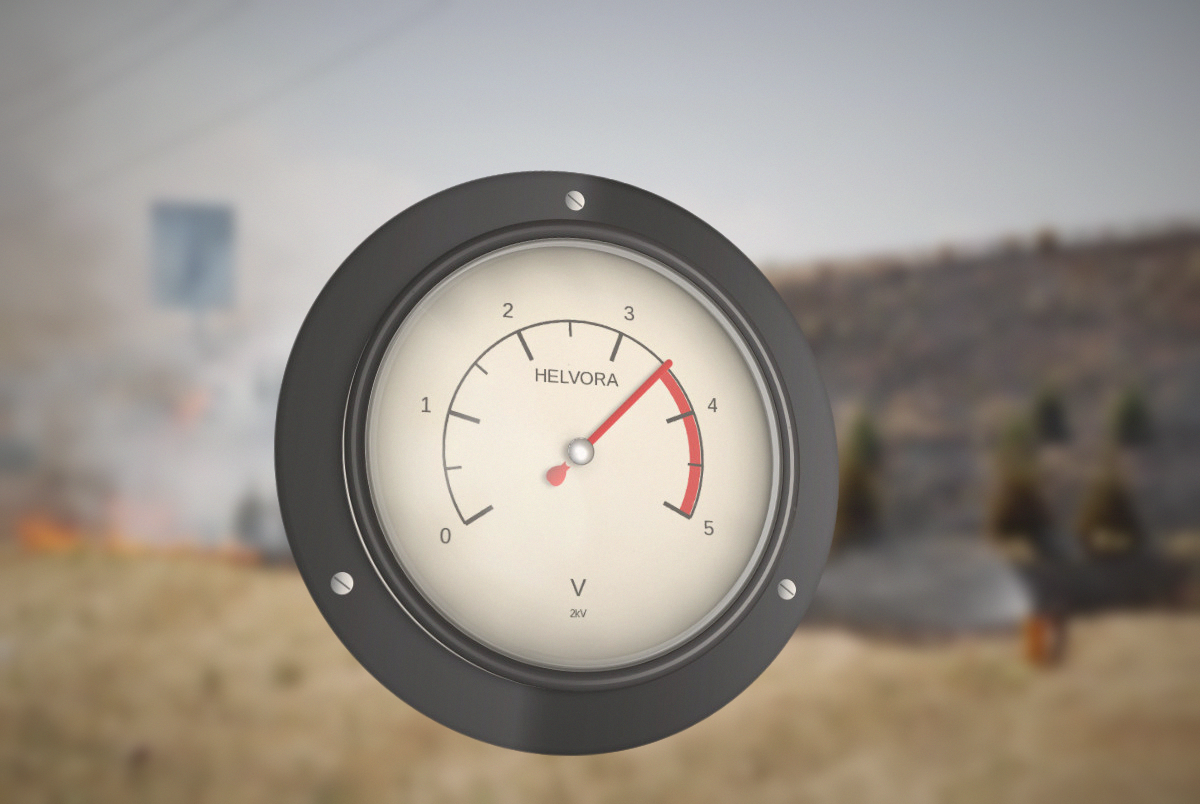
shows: 3.5 V
